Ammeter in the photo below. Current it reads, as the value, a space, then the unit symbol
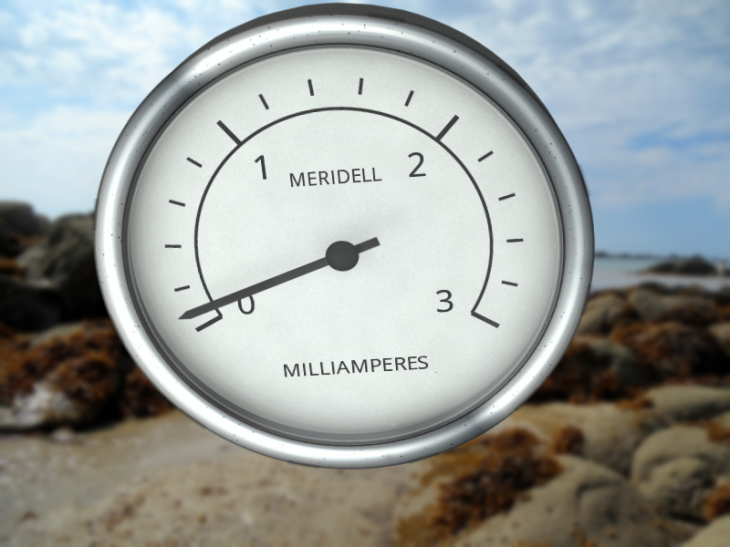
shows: 0.1 mA
